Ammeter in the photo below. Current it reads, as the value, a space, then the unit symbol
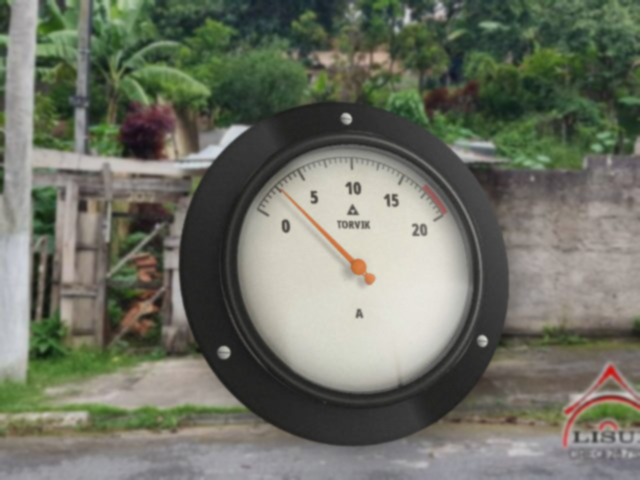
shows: 2.5 A
